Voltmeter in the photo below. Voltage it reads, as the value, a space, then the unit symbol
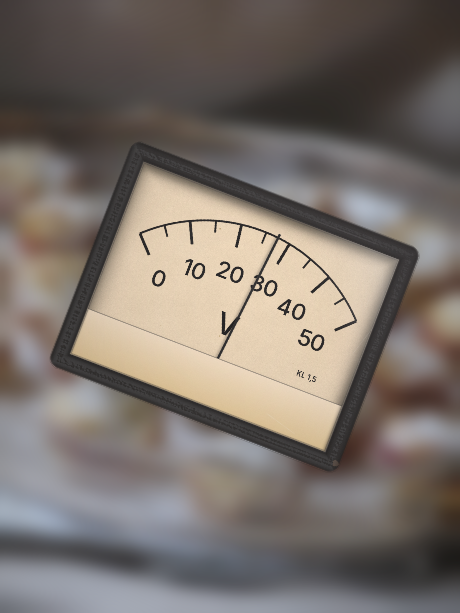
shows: 27.5 V
